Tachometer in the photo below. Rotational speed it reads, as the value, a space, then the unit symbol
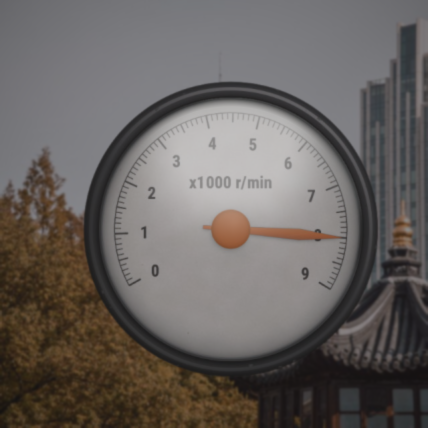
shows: 8000 rpm
